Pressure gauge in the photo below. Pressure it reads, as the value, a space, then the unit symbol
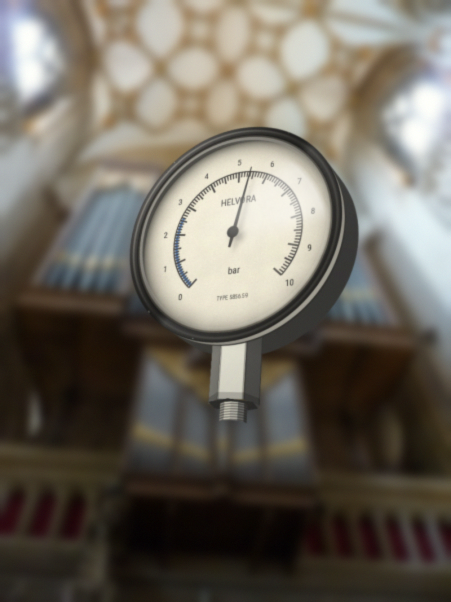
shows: 5.5 bar
